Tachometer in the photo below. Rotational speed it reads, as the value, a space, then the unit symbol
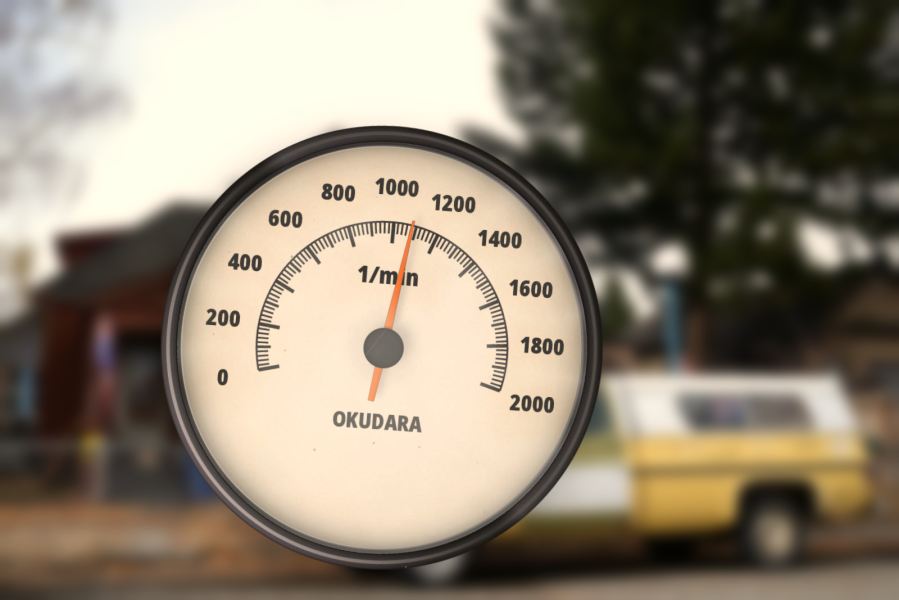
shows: 1080 rpm
